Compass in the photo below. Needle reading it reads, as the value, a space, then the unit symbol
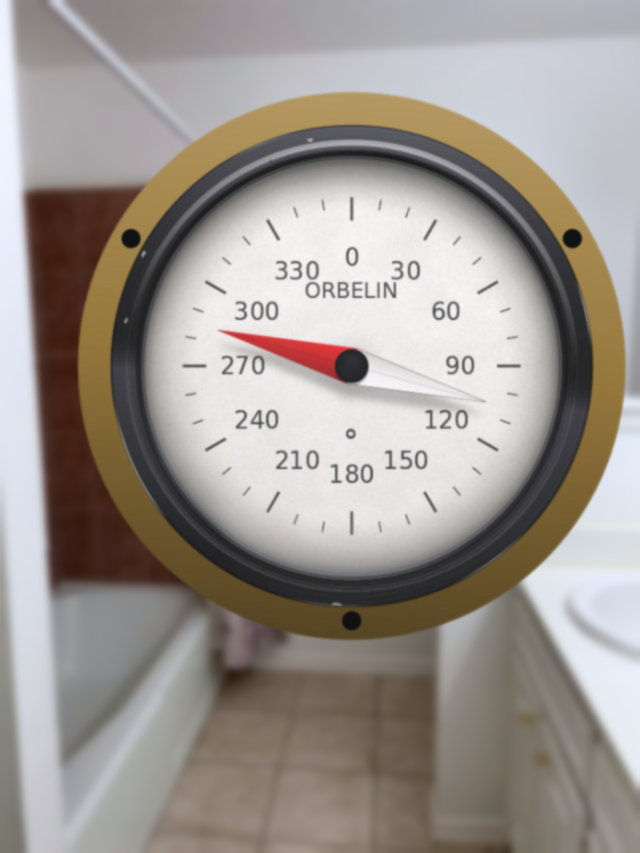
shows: 285 °
